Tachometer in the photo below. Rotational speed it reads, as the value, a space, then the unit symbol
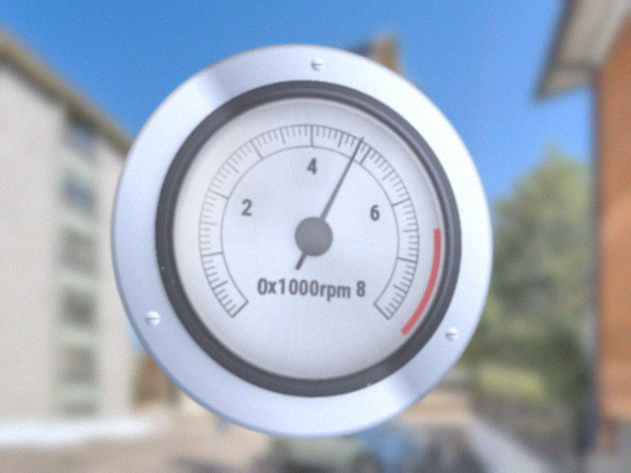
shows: 4800 rpm
